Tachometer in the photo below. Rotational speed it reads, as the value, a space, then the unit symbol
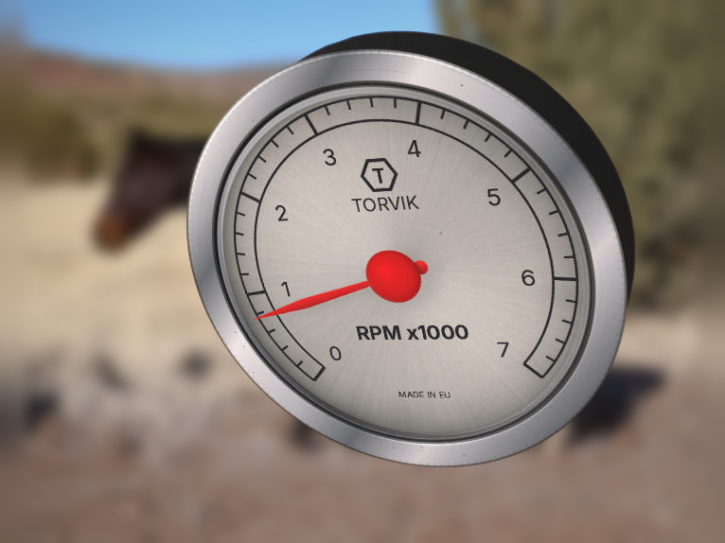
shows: 800 rpm
